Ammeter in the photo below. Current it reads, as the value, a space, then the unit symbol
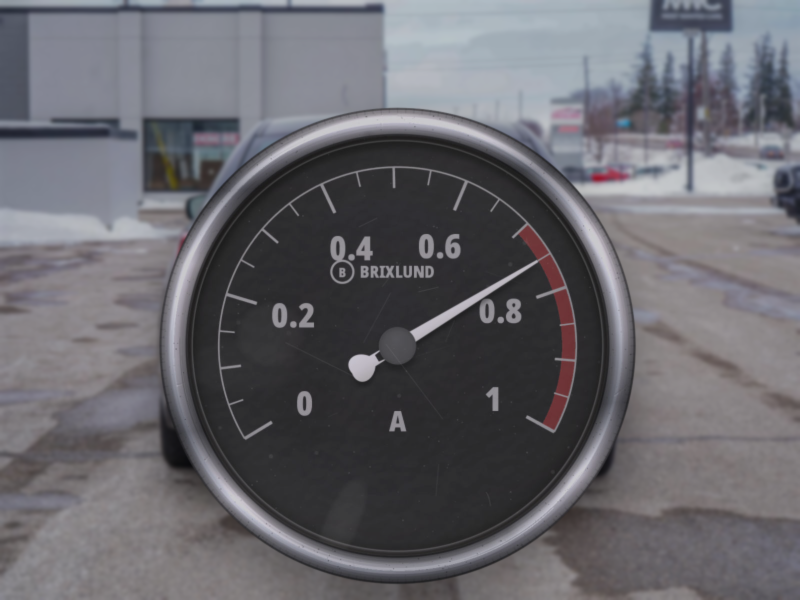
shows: 0.75 A
